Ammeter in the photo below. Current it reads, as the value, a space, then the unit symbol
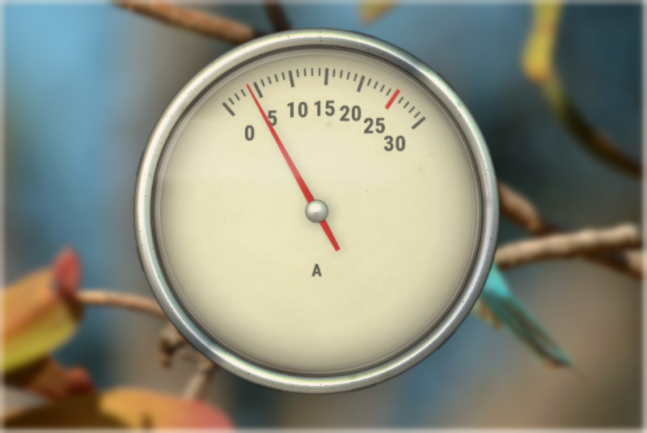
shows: 4 A
